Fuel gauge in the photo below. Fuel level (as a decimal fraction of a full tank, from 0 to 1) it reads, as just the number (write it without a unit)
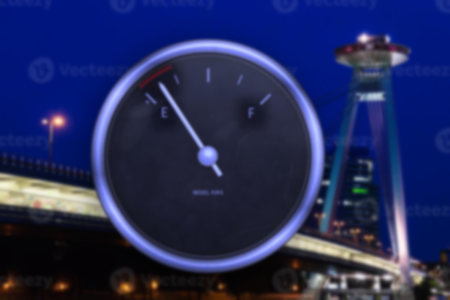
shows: 0.125
